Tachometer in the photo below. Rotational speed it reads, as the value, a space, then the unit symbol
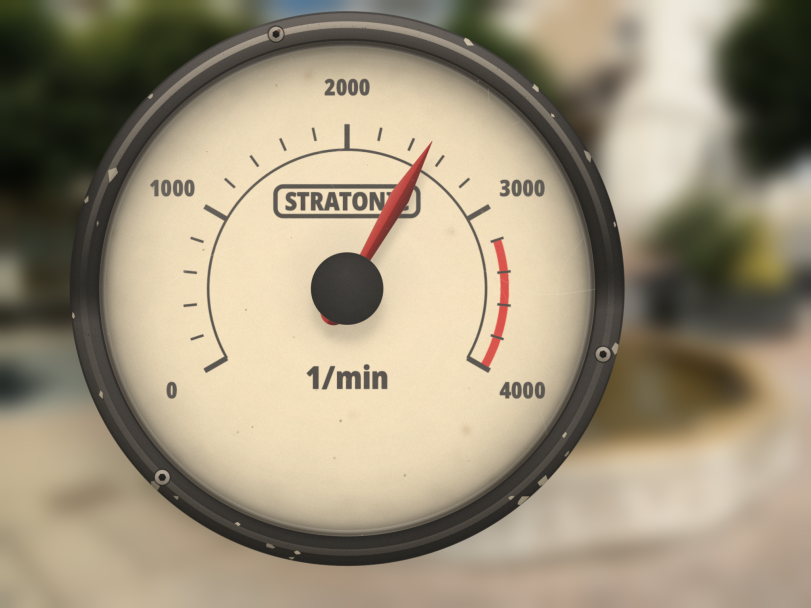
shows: 2500 rpm
